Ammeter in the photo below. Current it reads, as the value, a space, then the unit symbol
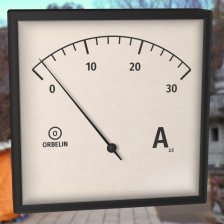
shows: 2 A
